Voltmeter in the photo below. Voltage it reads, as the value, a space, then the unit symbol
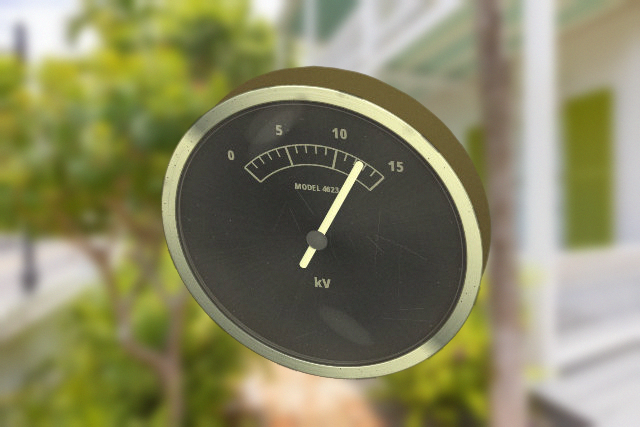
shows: 12.5 kV
